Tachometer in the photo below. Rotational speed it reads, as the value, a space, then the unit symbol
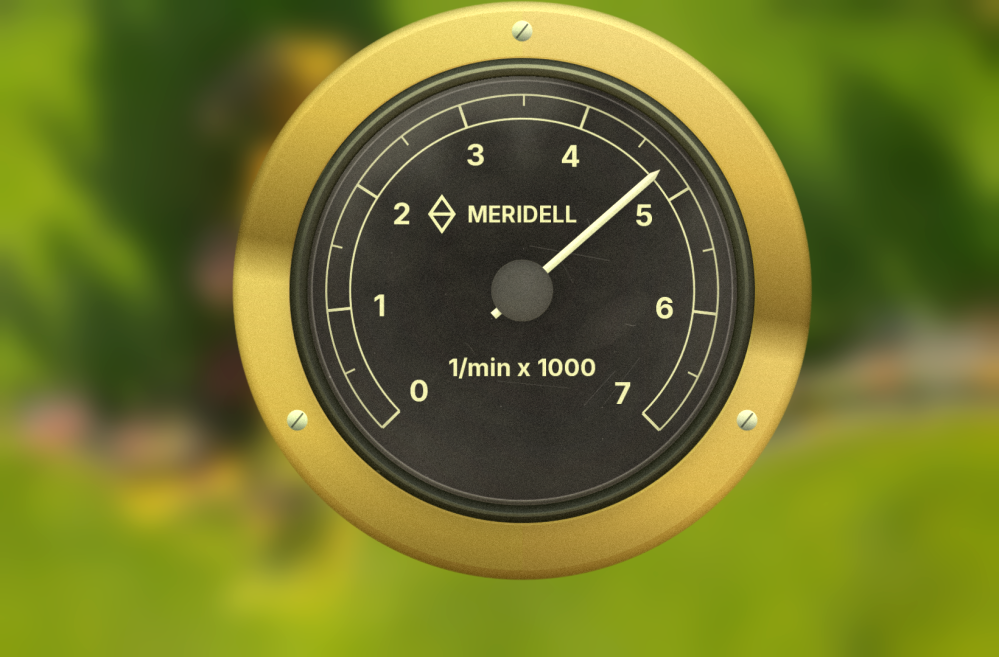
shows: 4750 rpm
